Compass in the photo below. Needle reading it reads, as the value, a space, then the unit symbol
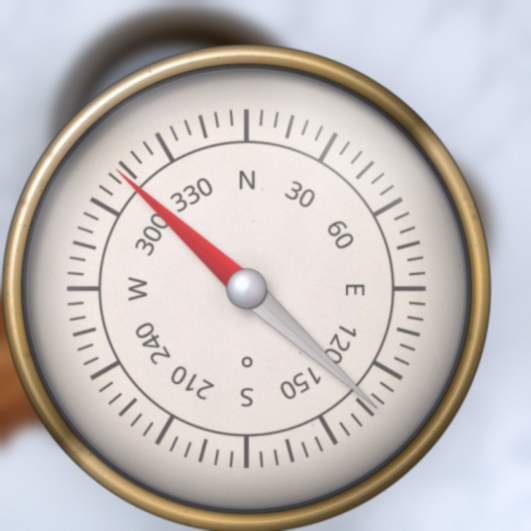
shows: 312.5 °
